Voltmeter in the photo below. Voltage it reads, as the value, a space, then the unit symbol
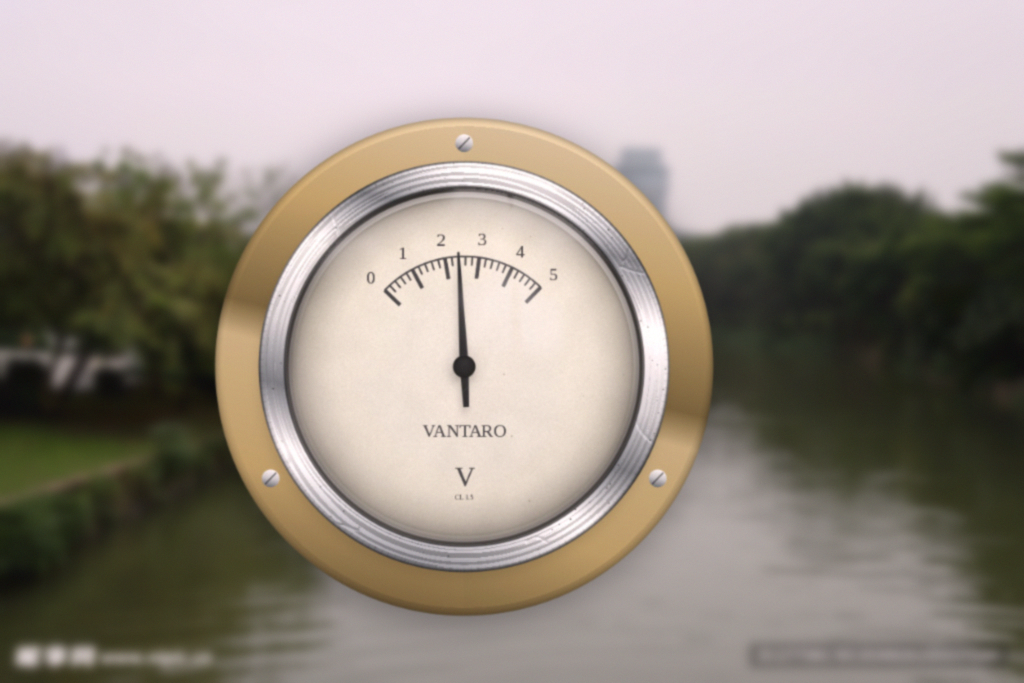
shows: 2.4 V
